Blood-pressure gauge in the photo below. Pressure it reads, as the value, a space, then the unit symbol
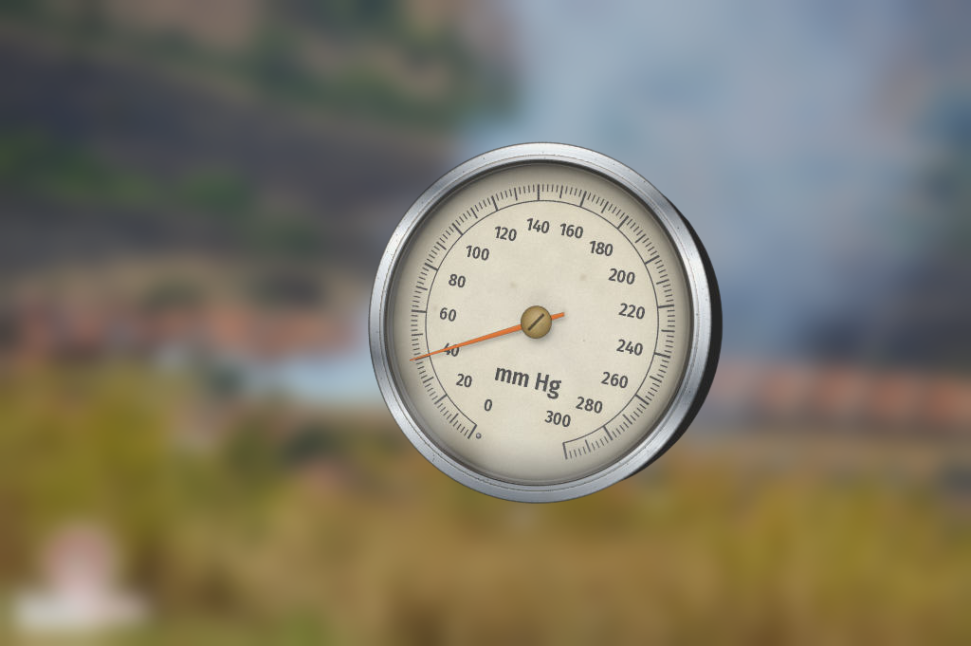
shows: 40 mmHg
